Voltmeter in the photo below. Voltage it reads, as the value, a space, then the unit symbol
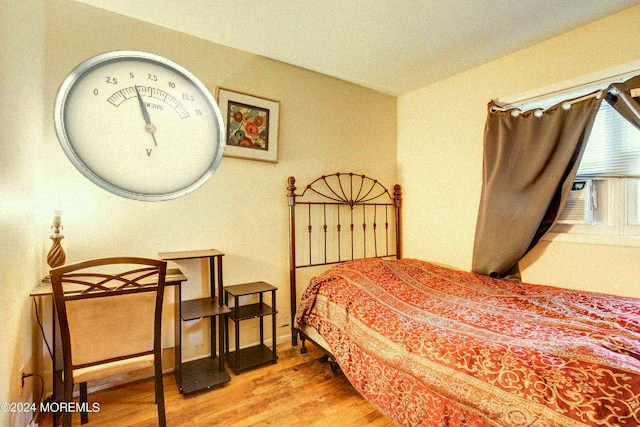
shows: 5 V
